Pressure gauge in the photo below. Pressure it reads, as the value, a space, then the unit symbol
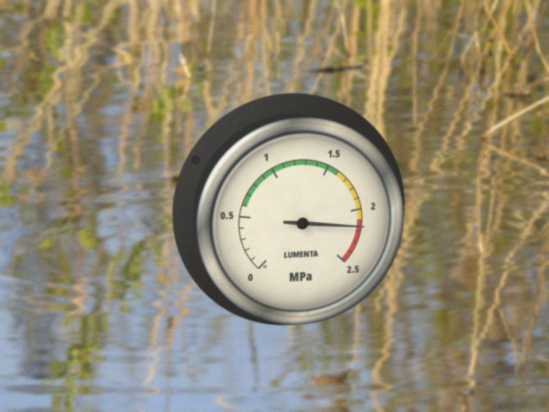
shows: 2.15 MPa
